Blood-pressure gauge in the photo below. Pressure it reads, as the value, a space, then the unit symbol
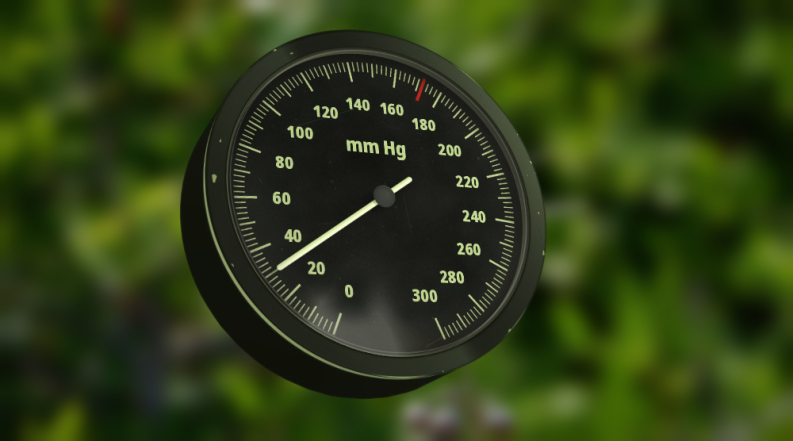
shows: 30 mmHg
